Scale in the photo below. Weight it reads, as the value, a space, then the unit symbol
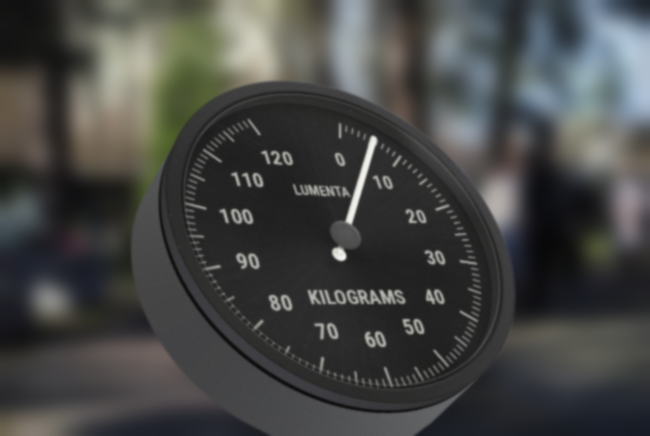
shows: 5 kg
